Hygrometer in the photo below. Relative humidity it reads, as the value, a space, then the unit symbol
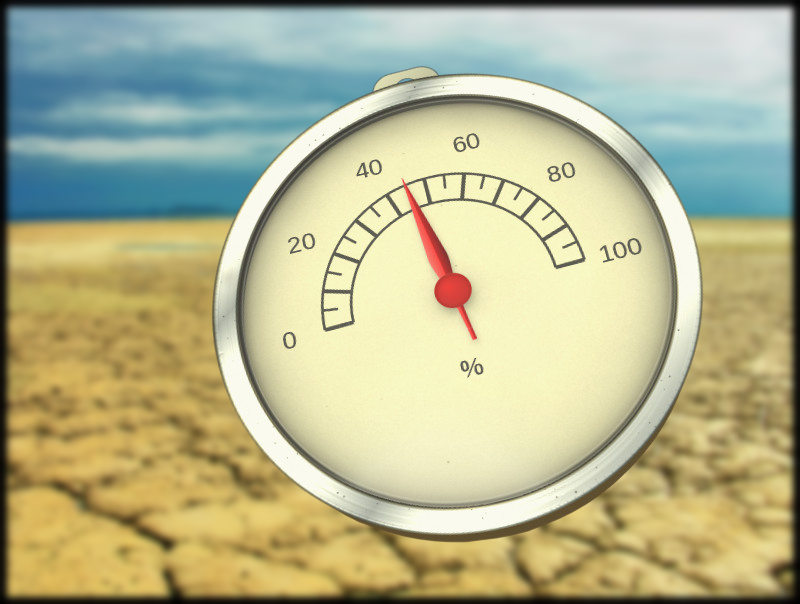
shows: 45 %
